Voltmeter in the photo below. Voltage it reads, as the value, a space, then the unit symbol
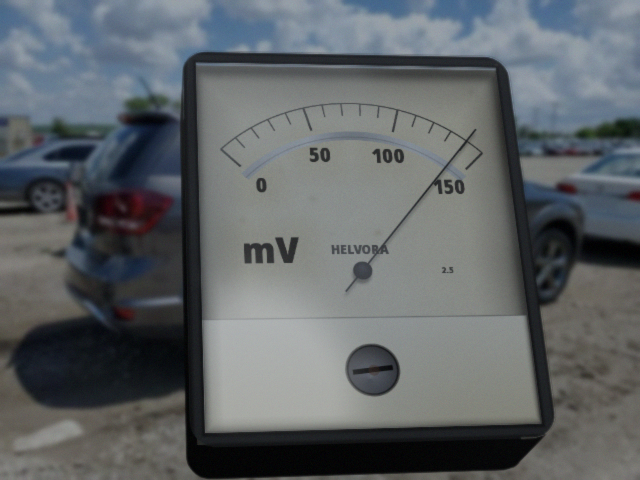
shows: 140 mV
